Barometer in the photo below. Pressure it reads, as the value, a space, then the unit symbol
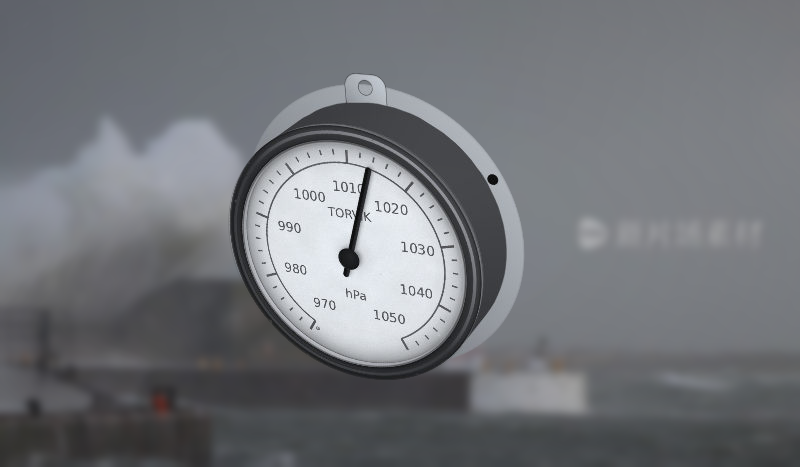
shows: 1014 hPa
